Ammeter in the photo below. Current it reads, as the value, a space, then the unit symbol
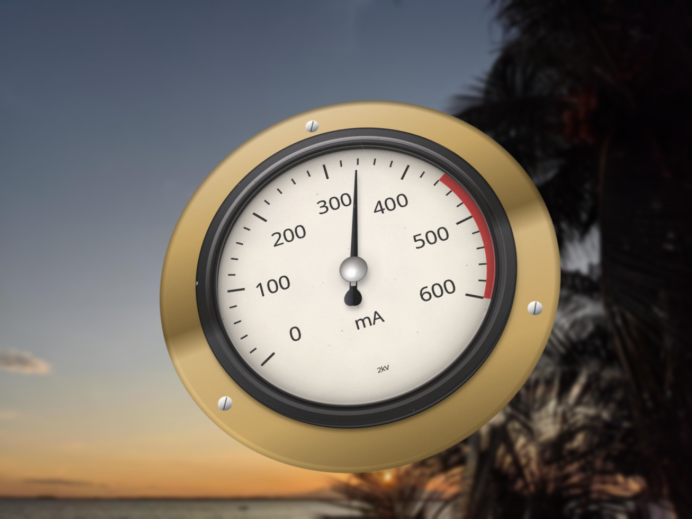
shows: 340 mA
